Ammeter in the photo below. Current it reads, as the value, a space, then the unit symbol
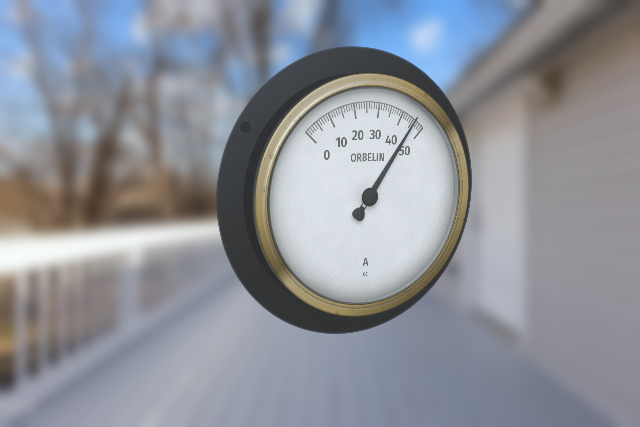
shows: 45 A
